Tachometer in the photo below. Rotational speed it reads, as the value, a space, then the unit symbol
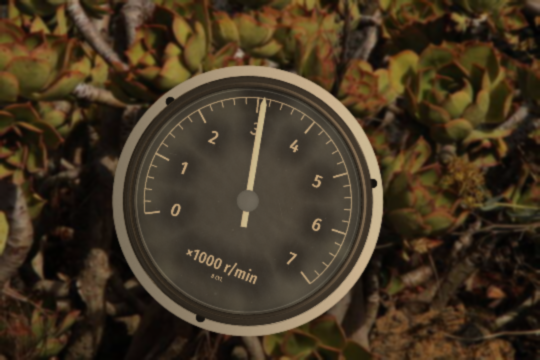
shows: 3100 rpm
